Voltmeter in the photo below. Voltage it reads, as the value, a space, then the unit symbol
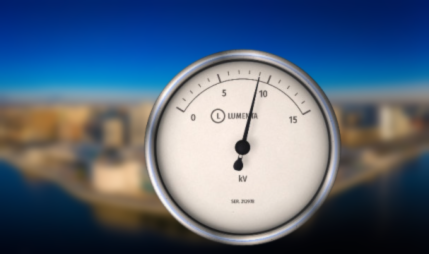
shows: 9 kV
